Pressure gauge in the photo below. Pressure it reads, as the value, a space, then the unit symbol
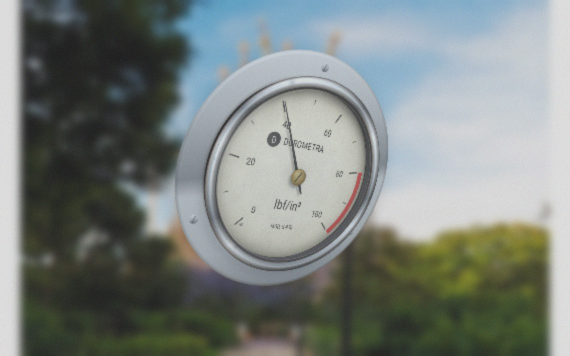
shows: 40 psi
